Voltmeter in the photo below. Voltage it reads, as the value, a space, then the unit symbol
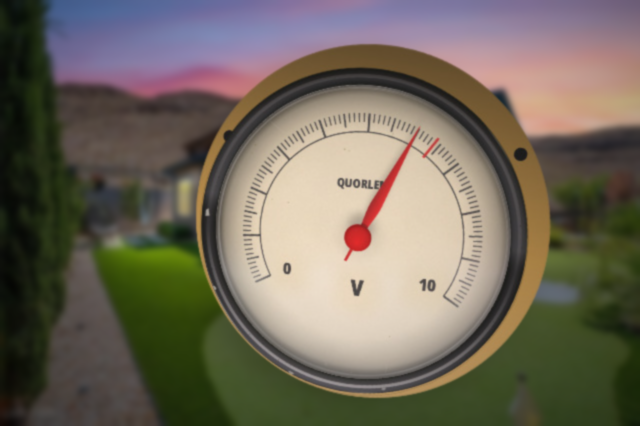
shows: 6 V
